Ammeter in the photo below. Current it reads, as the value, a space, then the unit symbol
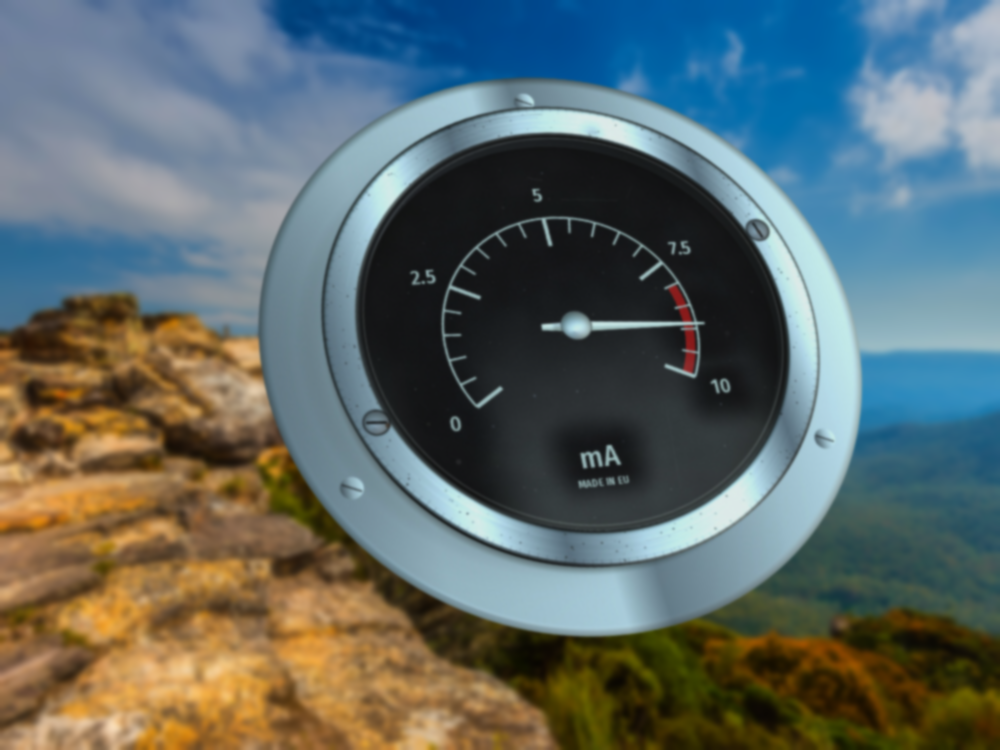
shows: 9 mA
